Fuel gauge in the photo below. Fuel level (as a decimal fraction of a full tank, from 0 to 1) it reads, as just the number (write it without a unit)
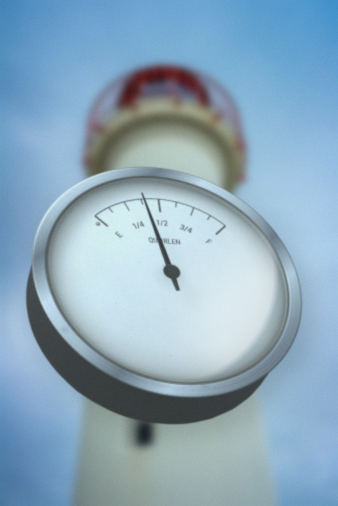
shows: 0.375
